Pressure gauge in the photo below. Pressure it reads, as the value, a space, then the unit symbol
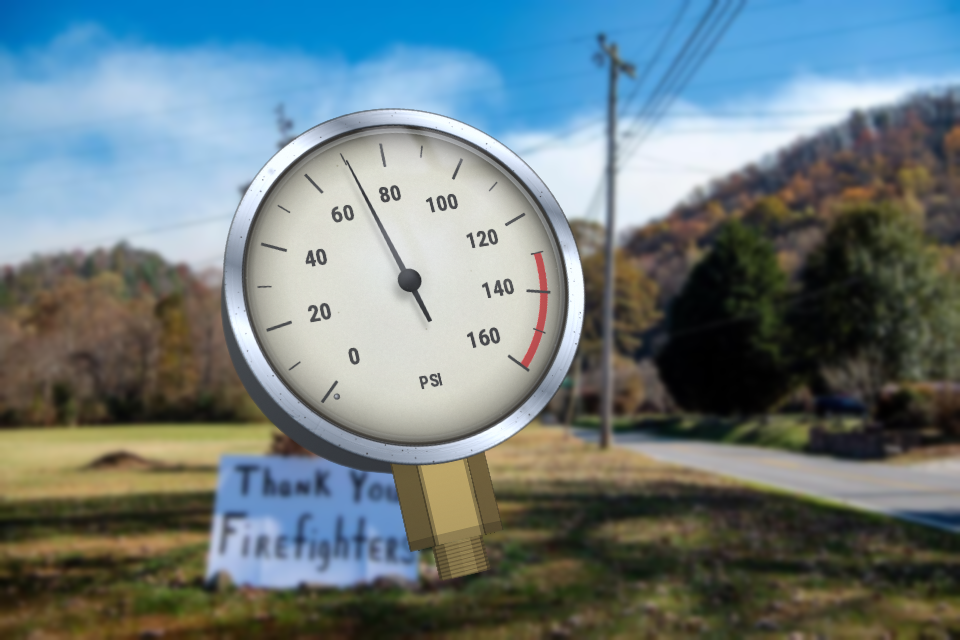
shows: 70 psi
